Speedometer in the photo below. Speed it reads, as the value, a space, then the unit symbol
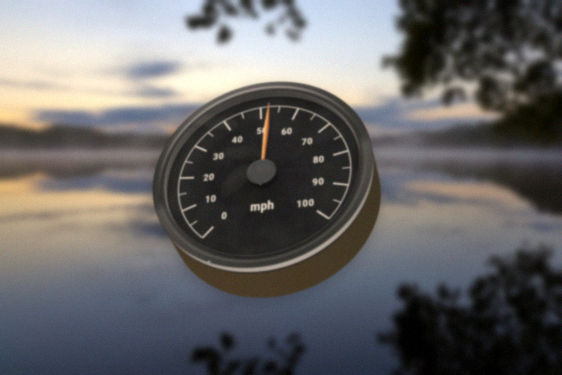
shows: 52.5 mph
